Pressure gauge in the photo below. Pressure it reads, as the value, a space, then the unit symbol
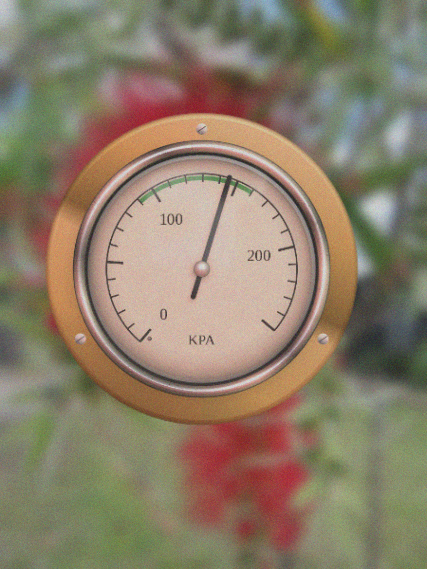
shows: 145 kPa
